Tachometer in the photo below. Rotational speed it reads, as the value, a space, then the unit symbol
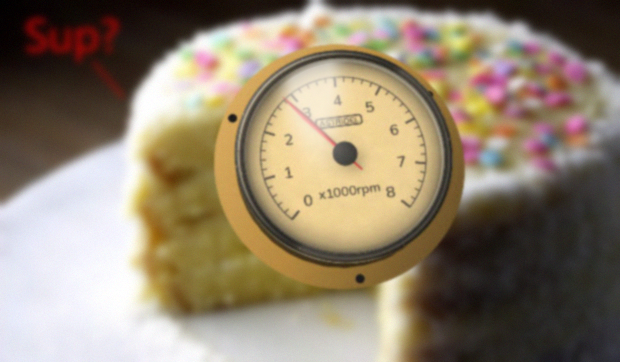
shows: 2800 rpm
